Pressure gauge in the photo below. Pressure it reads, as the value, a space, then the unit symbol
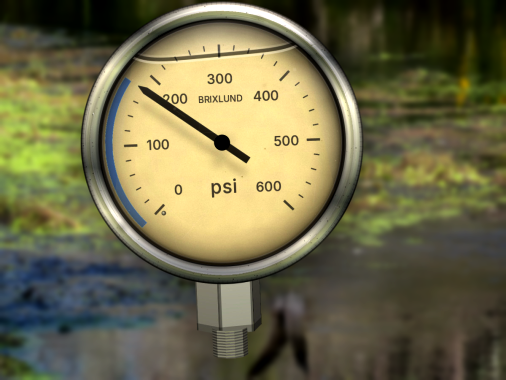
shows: 180 psi
